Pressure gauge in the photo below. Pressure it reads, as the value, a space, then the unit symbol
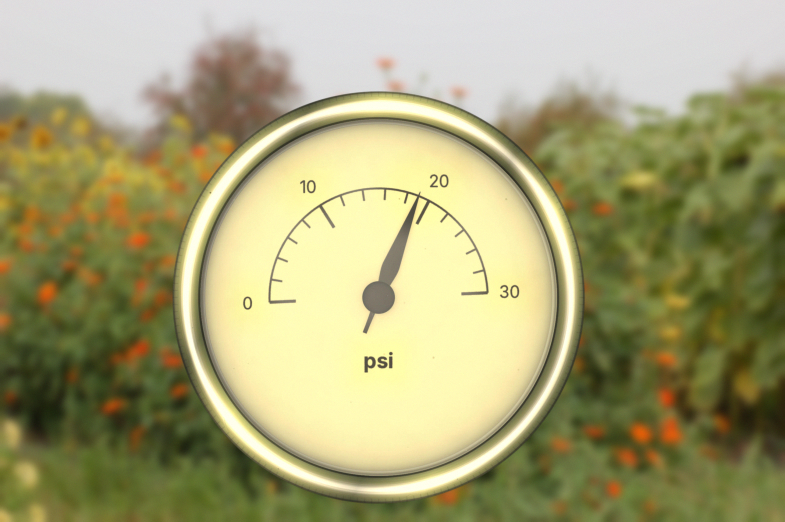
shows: 19 psi
